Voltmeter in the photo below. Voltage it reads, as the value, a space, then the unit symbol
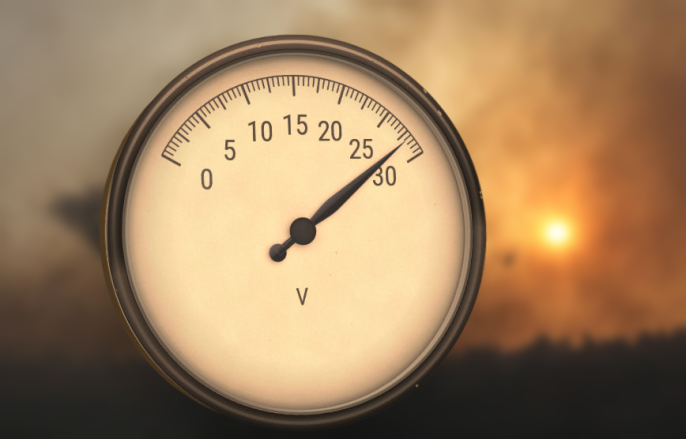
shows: 28 V
